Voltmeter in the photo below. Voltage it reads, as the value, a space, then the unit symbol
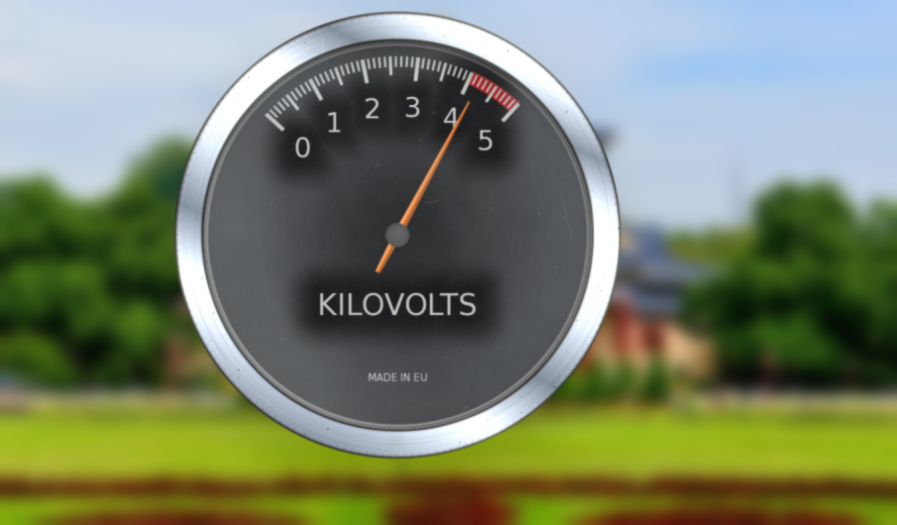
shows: 4.2 kV
